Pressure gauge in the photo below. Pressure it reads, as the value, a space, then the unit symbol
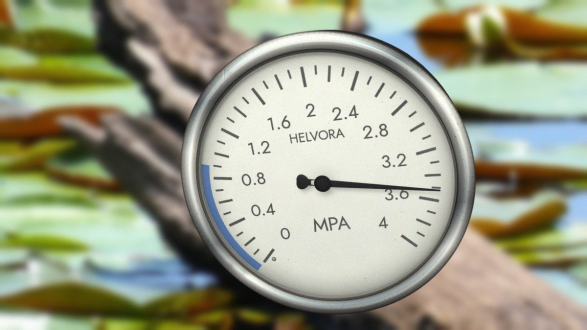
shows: 3.5 MPa
